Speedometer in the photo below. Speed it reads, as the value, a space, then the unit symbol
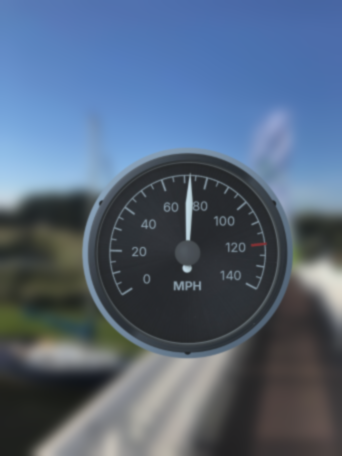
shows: 72.5 mph
